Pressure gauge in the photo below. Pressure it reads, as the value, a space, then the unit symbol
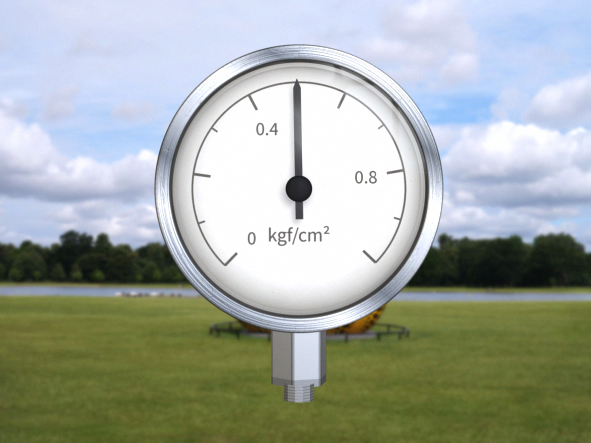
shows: 0.5 kg/cm²
